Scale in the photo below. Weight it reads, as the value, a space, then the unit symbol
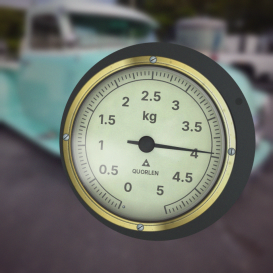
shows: 3.95 kg
